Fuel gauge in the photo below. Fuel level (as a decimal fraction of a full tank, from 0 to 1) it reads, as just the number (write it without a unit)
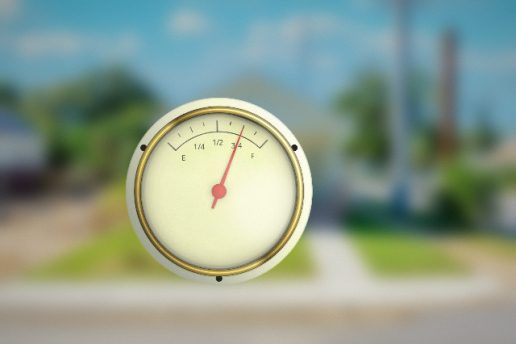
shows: 0.75
